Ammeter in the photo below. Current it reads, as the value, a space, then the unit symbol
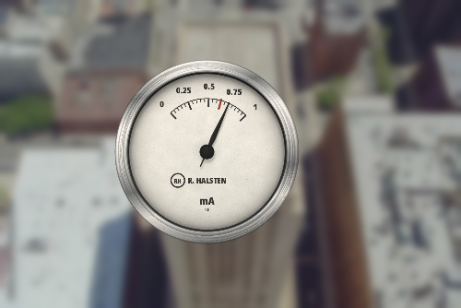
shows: 0.75 mA
